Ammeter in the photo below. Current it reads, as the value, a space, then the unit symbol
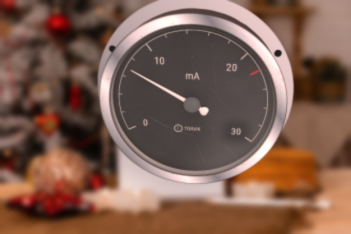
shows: 7 mA
